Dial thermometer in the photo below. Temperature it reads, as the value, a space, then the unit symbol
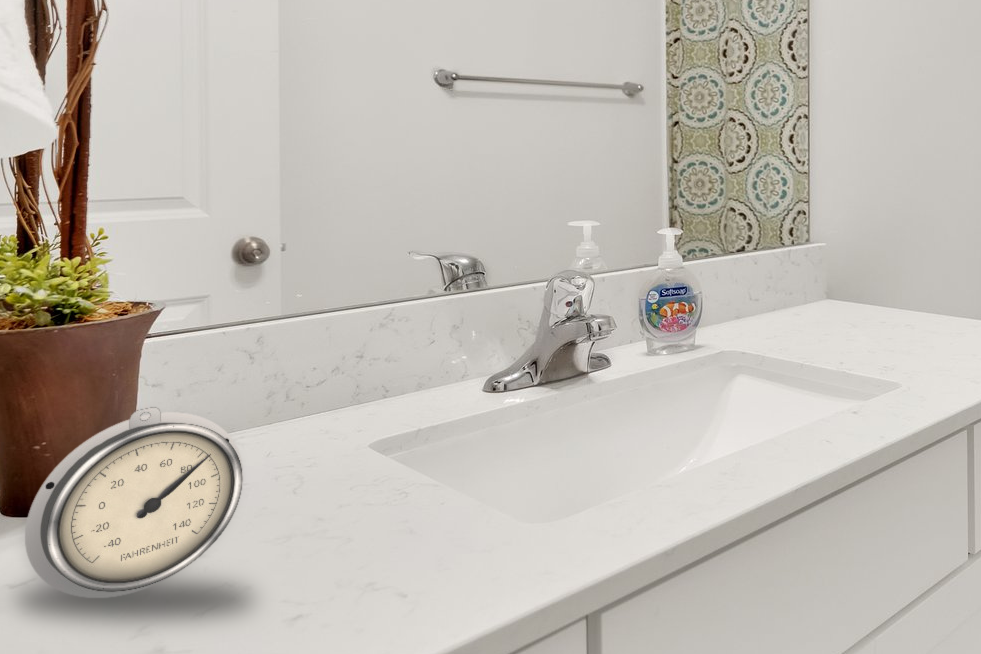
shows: 84 °F
